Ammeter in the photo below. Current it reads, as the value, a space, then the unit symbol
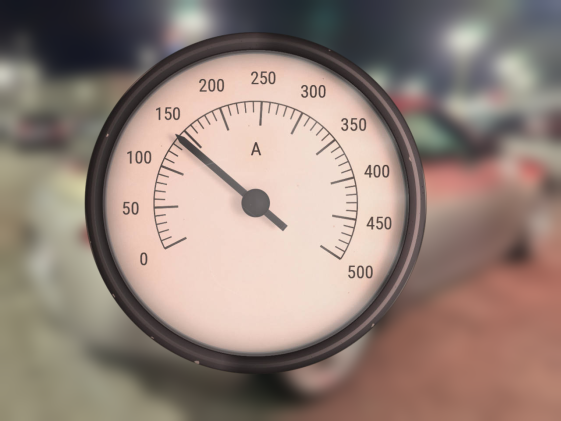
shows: 140 A
